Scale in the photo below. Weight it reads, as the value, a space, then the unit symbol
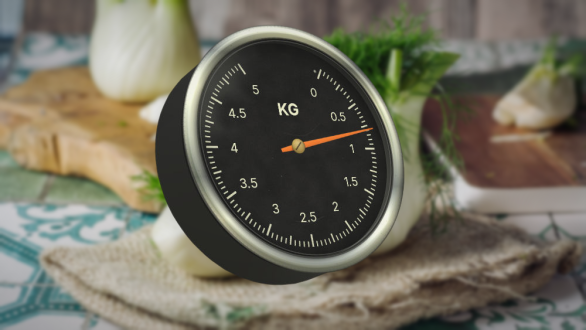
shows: 0.8 kg
